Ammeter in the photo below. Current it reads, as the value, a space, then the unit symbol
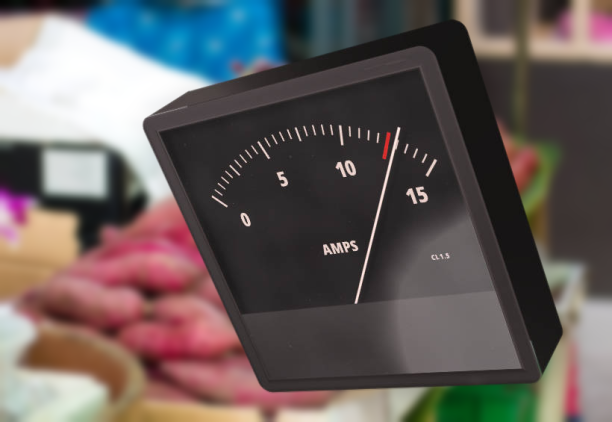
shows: 13 A
